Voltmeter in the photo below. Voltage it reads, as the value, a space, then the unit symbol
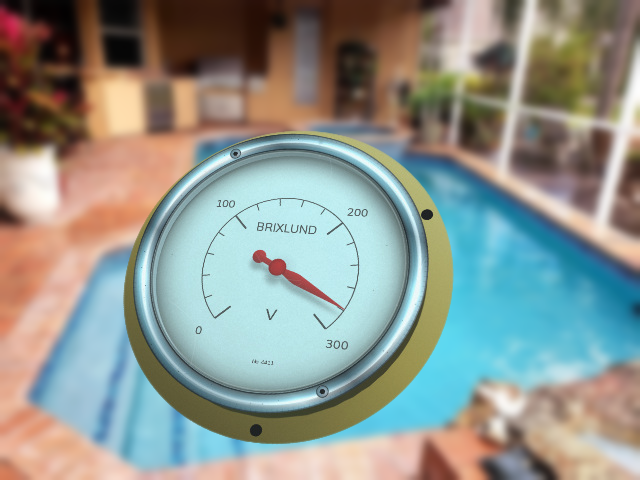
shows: 280 V
